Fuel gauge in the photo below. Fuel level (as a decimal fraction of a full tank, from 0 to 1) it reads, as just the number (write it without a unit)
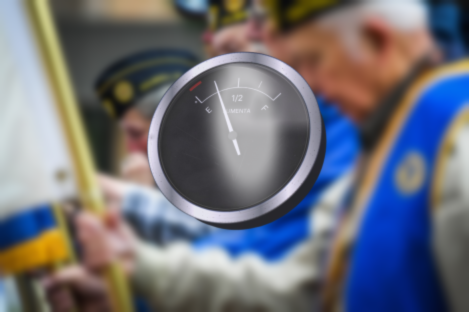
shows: 0.25
